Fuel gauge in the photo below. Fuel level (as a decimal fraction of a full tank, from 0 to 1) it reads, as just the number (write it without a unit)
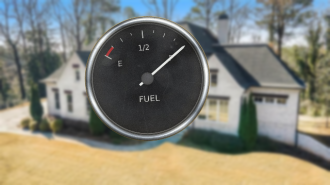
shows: 1
